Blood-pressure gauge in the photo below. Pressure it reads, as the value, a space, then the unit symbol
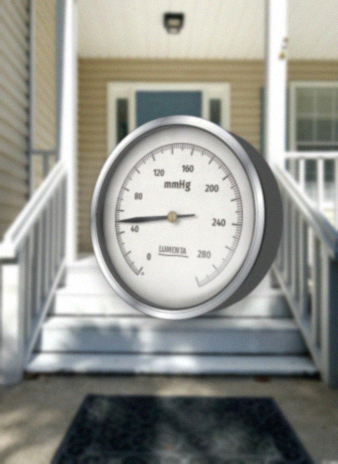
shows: 50 mmHg
